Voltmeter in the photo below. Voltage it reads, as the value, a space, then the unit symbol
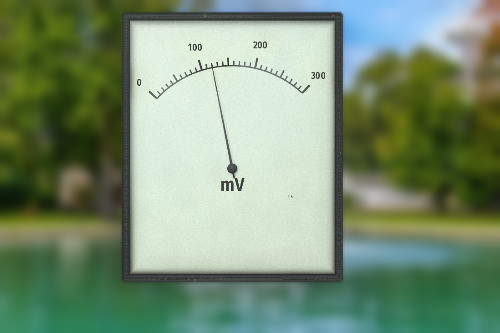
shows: 120 mV
